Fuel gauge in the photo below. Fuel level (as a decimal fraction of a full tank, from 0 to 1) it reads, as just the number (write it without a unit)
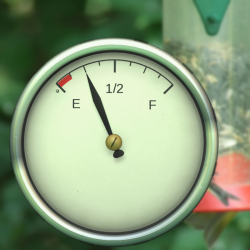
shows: 0.25
